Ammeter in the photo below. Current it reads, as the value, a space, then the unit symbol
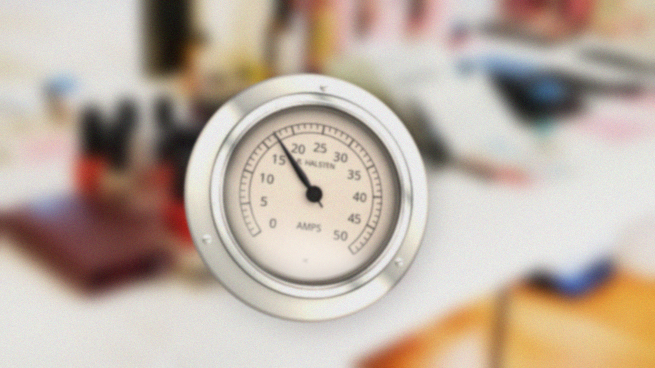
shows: 17 A
